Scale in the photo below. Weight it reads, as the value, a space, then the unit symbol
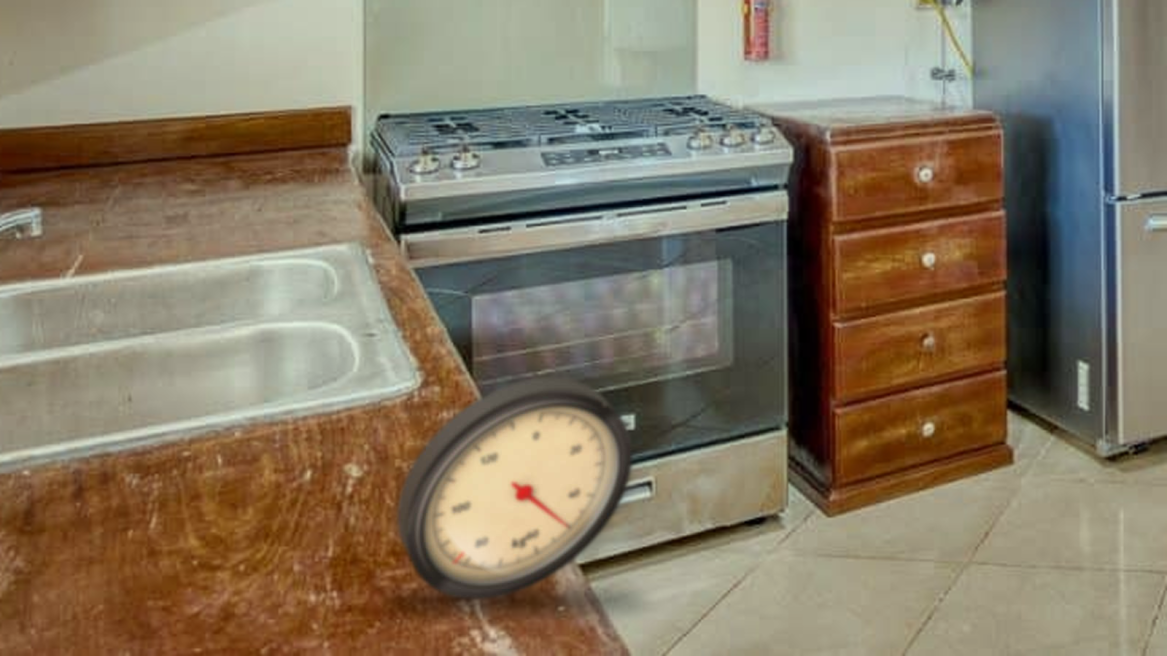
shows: 50 kg
